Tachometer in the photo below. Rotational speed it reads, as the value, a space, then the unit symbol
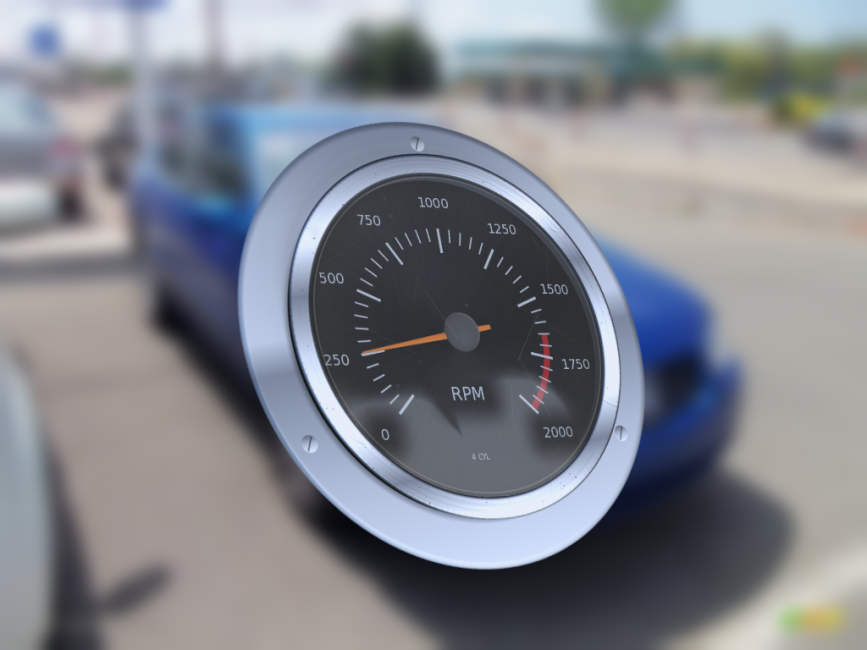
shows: 250 rpm
